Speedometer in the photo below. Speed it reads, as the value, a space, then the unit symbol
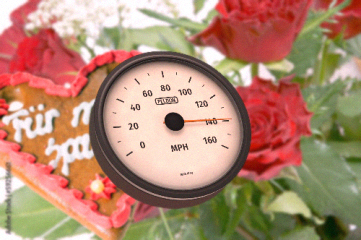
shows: 140 mph
